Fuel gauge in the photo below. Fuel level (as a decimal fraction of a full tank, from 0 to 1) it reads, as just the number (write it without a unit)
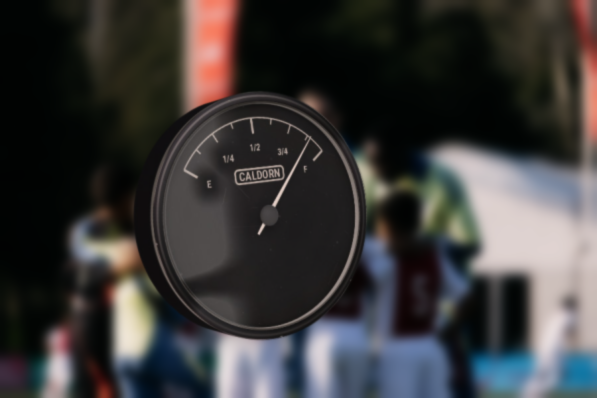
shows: 0.875
